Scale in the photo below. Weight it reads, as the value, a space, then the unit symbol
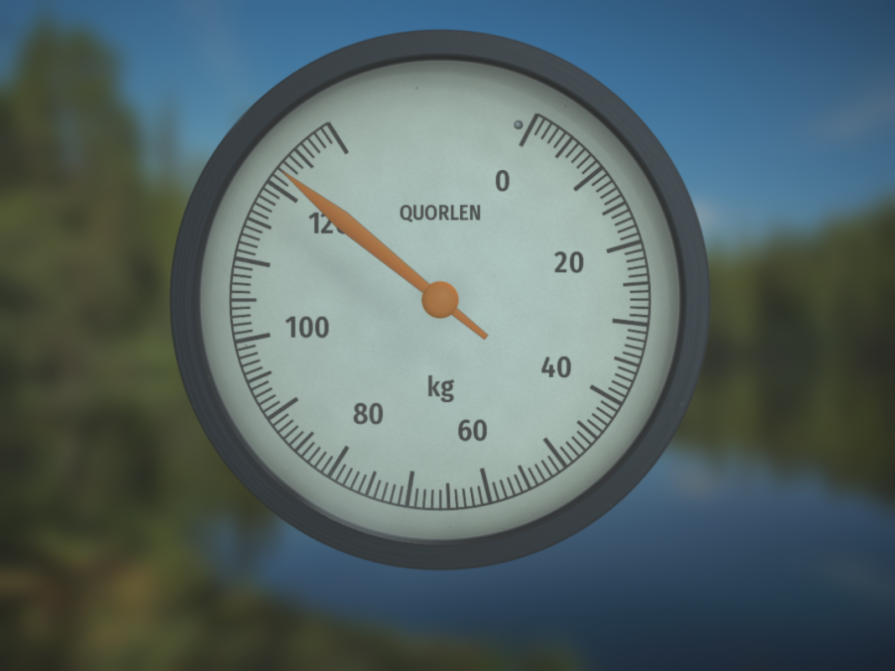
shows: 122 kg
